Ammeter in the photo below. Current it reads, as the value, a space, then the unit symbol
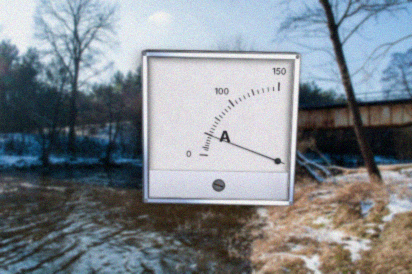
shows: 50 A
